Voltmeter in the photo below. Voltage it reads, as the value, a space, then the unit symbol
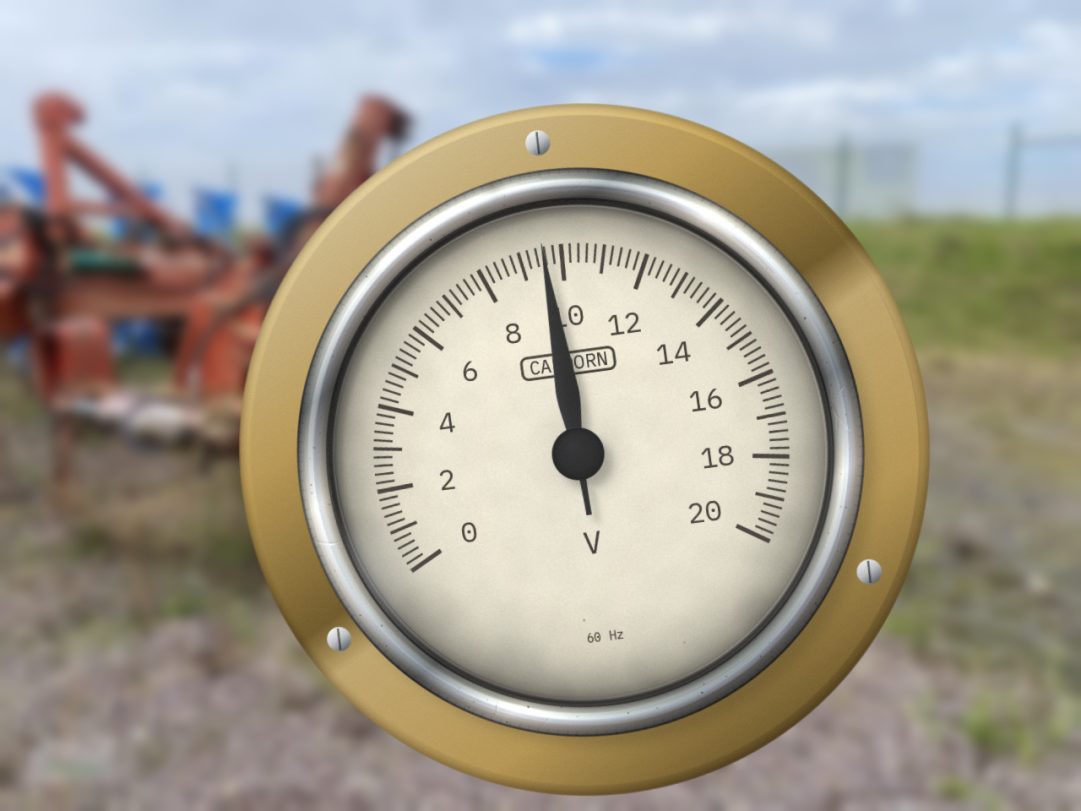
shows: 9.6 V
